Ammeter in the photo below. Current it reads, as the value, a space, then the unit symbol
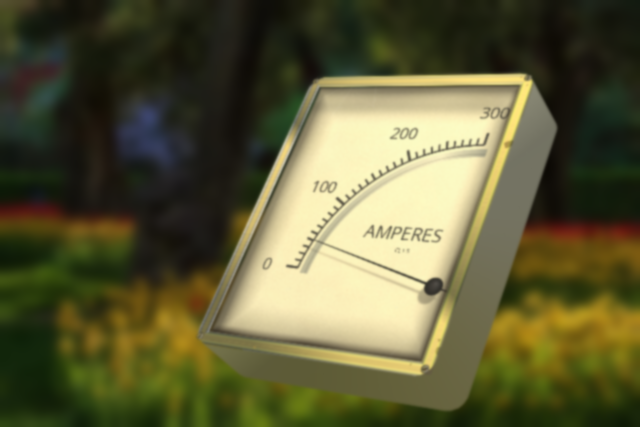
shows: 40 A
